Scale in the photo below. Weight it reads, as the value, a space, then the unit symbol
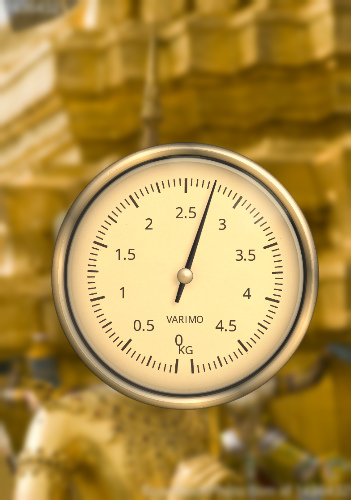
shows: 2.75 kg
